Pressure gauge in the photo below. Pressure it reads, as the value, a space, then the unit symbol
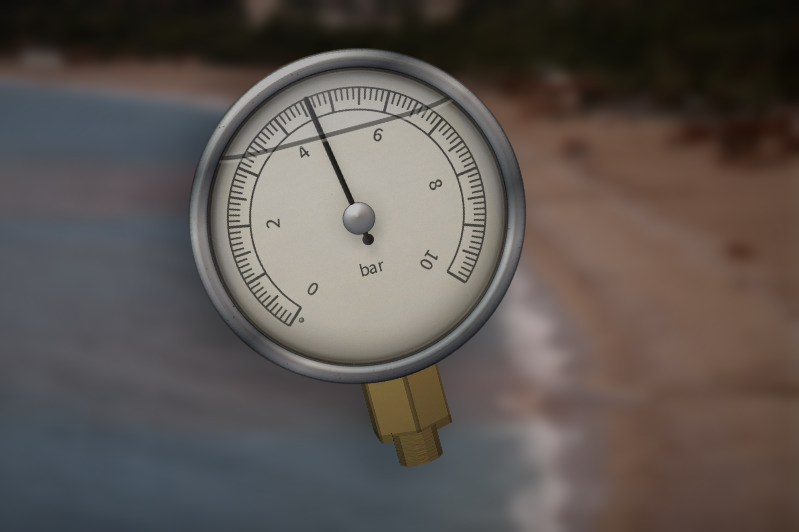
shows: 4.6 bar
